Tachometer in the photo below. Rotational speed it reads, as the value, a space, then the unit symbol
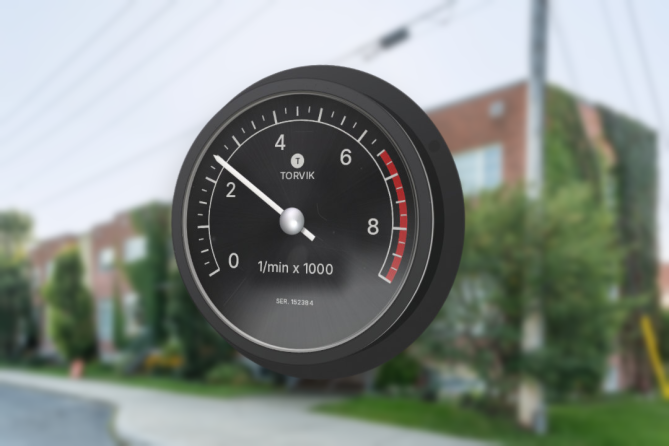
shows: 2500 rpm
